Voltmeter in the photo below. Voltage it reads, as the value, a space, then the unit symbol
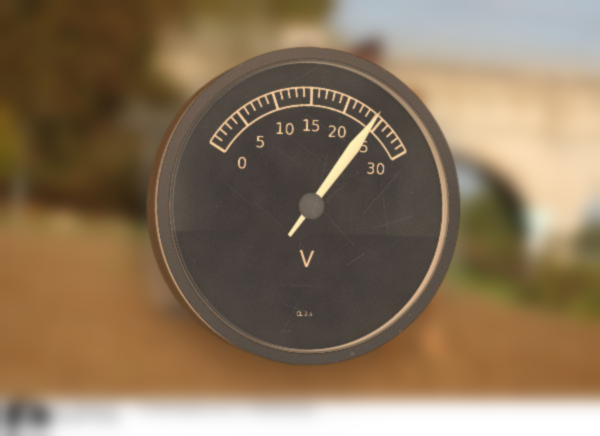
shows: 24 V
